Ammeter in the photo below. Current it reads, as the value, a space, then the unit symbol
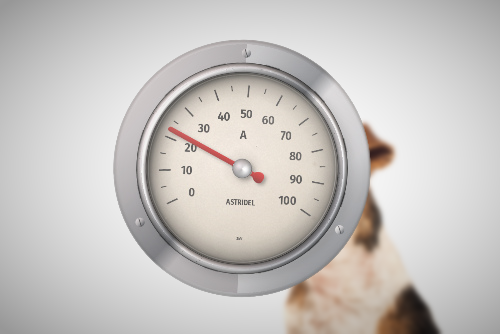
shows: 22.5 A
